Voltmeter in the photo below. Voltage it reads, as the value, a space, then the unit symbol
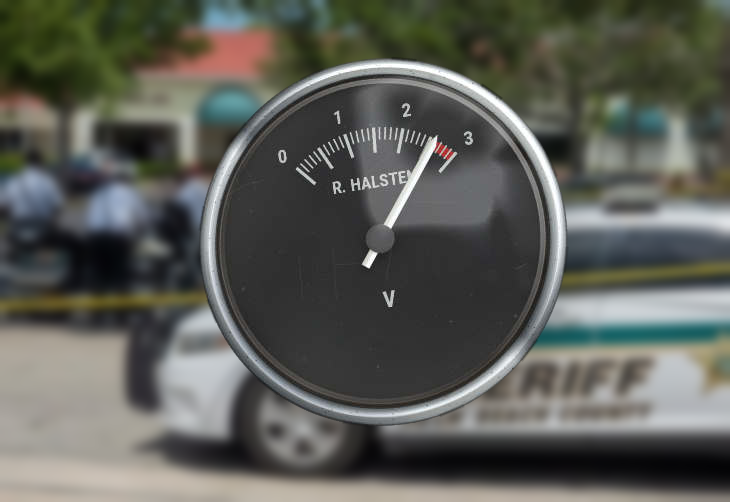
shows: 2.6 V
